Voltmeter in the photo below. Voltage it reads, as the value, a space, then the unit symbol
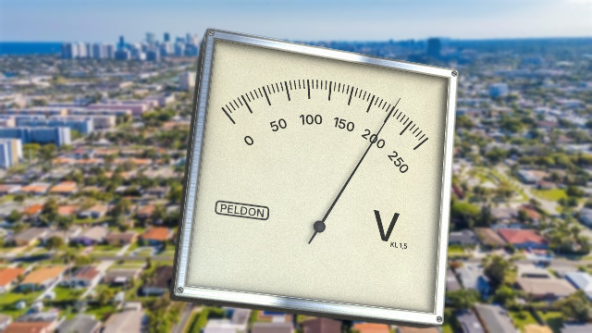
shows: 200 V
